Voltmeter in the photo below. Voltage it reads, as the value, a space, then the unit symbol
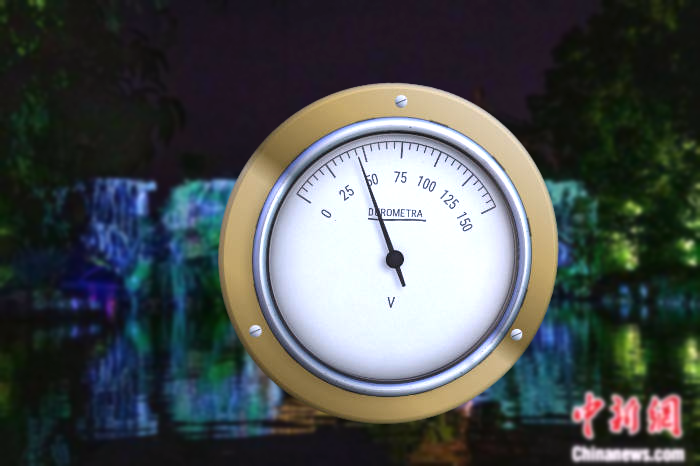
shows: 45 V
